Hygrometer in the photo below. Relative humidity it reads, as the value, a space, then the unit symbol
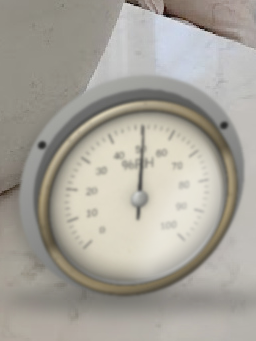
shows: 50 %
